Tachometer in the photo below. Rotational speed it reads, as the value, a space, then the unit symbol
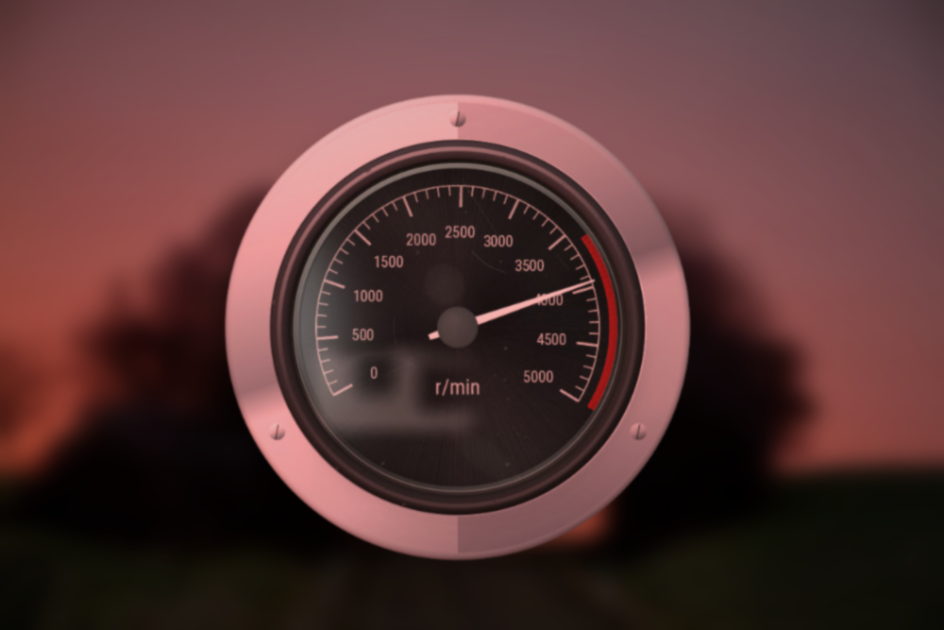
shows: 3950 rpm
